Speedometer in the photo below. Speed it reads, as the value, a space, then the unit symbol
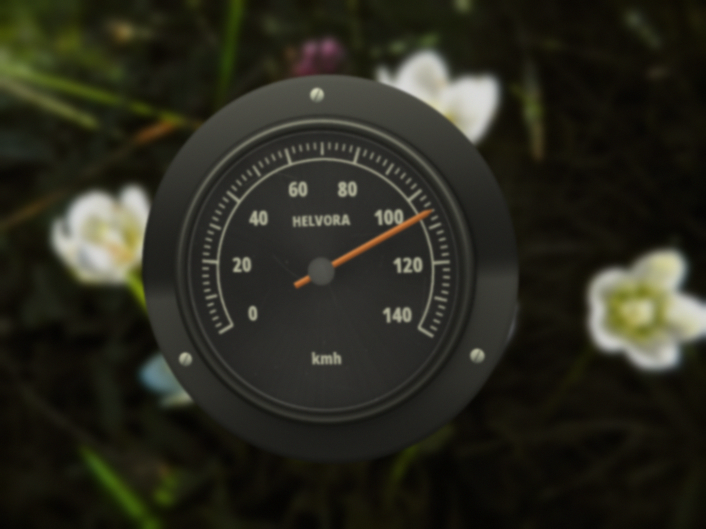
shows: 106 km/h
